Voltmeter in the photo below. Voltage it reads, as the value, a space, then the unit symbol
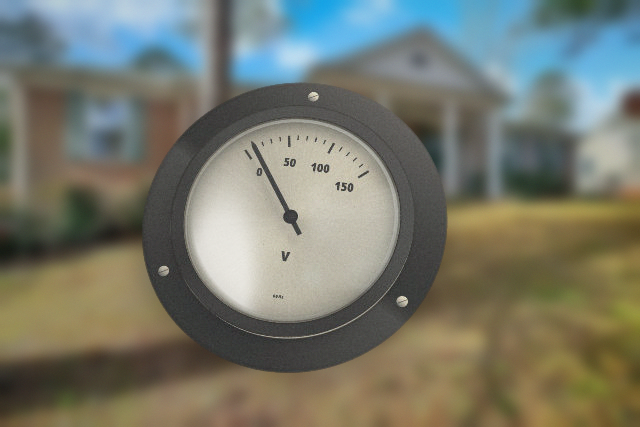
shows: 10 V
